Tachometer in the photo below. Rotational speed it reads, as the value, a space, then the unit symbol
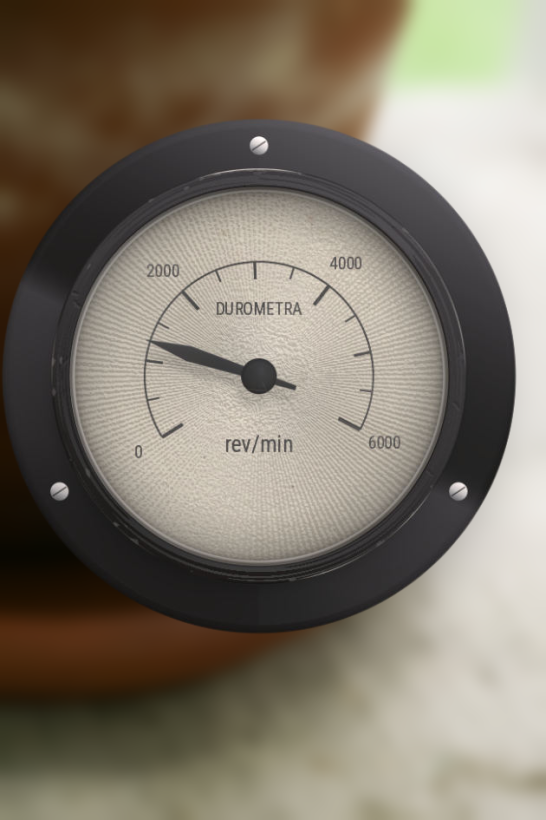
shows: 1250 rpm
